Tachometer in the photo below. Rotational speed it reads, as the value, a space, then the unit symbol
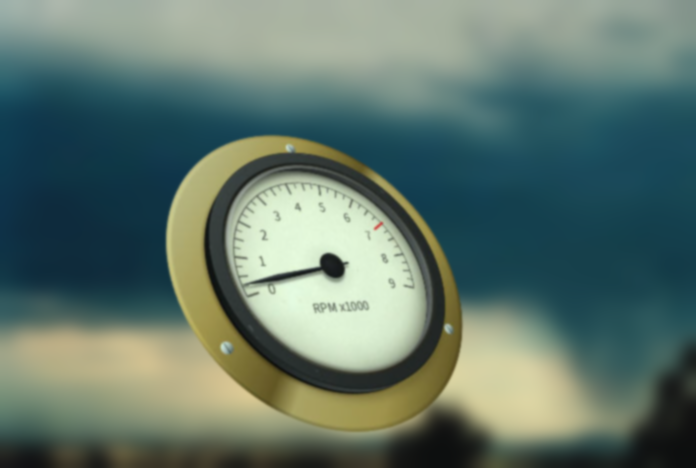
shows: 250 rpm
